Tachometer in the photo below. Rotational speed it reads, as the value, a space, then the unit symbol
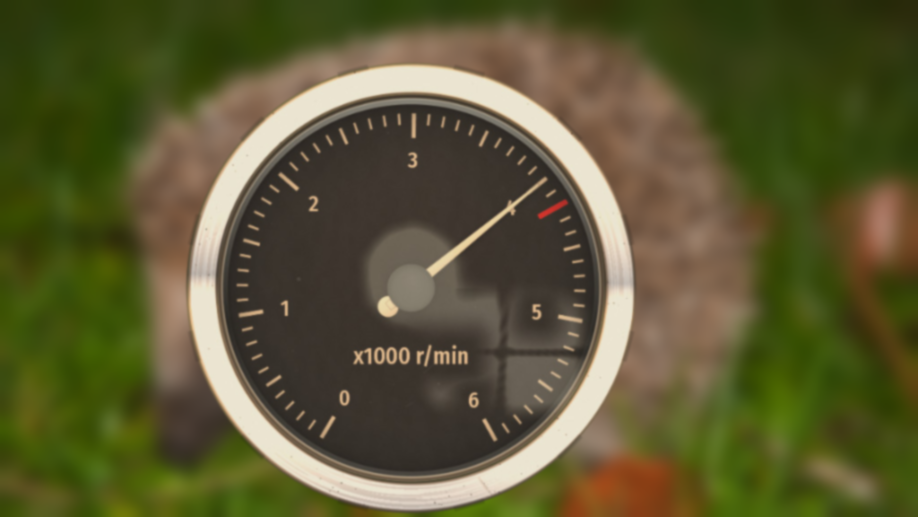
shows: 4000 rpm
